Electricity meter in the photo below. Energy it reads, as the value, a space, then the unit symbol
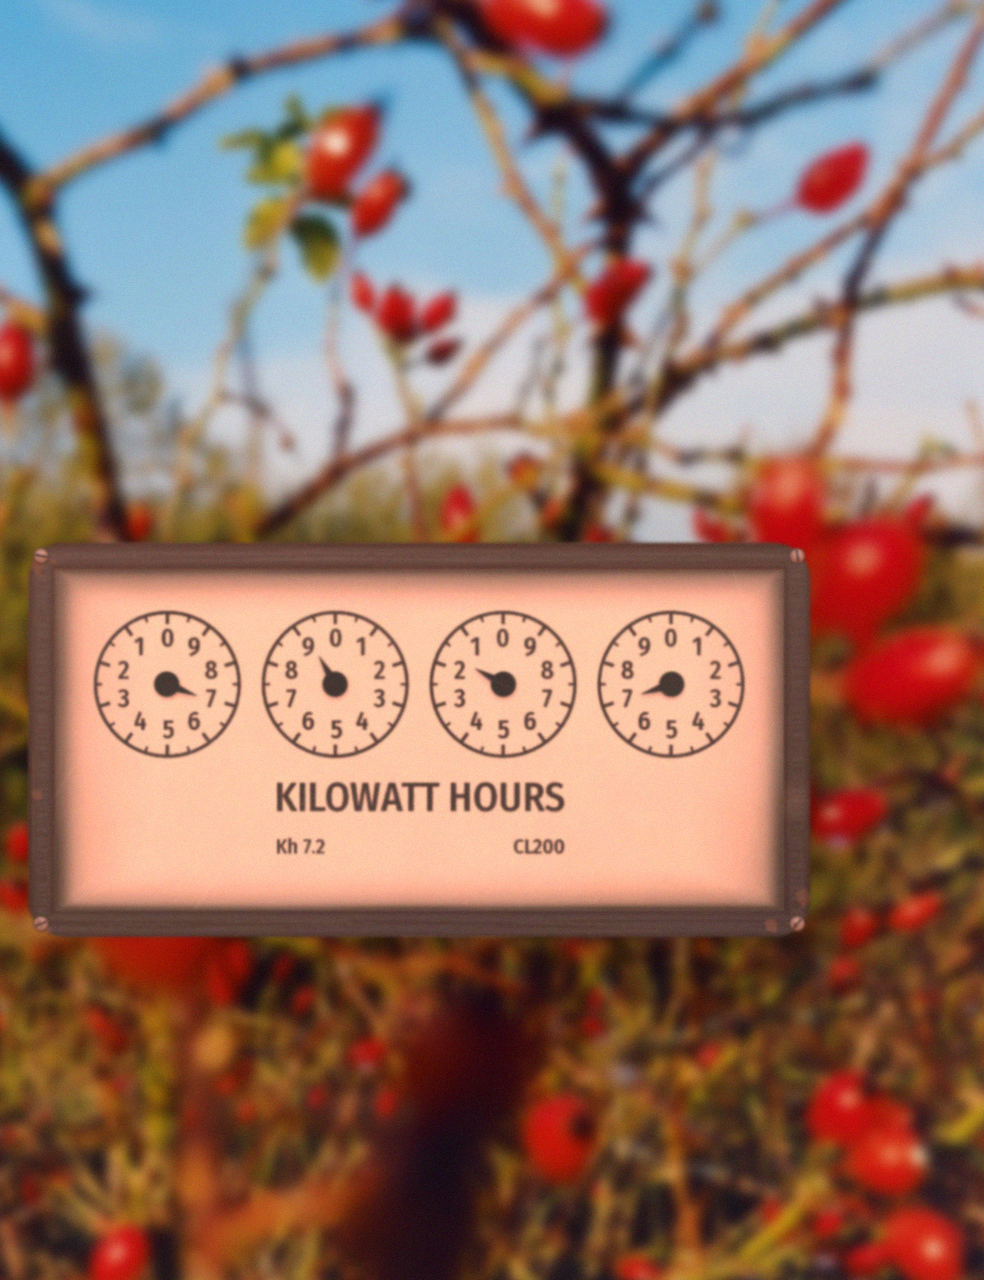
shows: 6917 kWh
